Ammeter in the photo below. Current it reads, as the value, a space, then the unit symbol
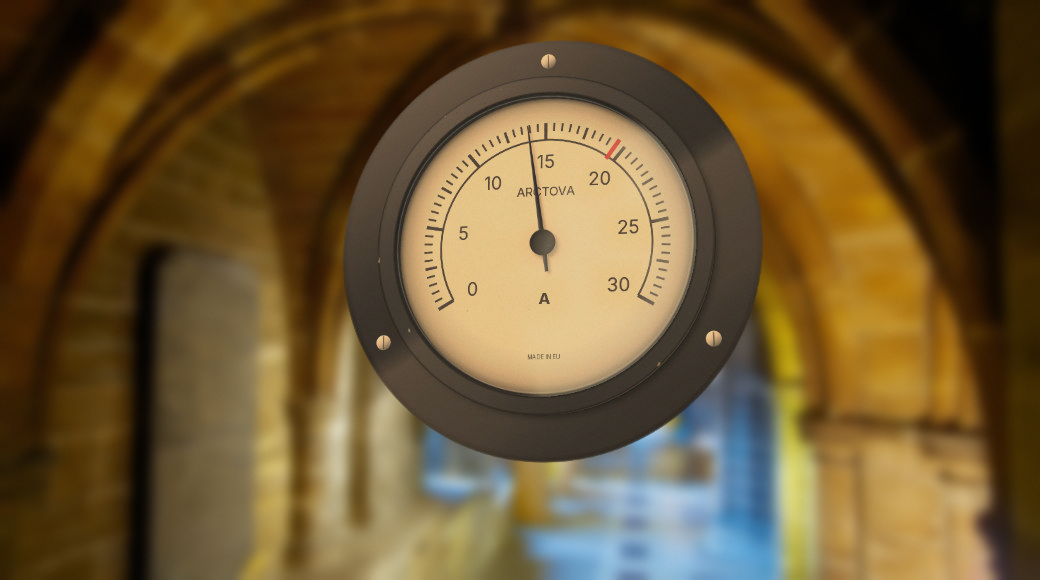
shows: 14 A
